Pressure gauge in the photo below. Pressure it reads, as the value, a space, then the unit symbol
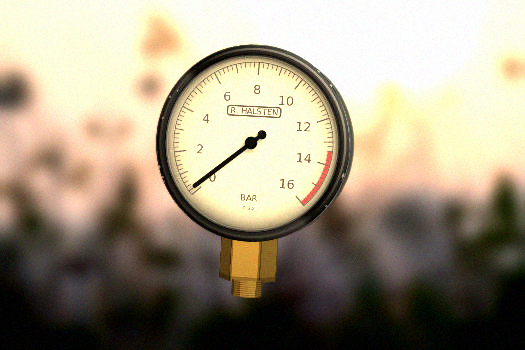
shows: 0.2 bar
